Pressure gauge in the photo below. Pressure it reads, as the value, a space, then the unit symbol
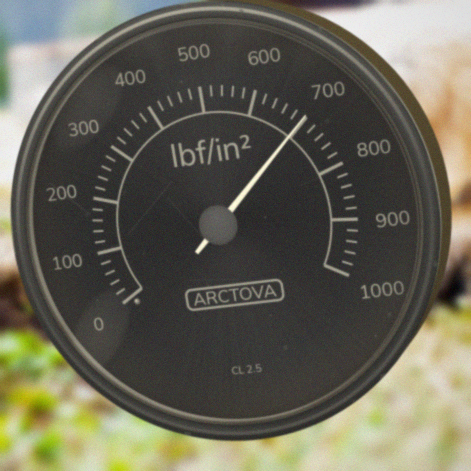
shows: 700 psi
